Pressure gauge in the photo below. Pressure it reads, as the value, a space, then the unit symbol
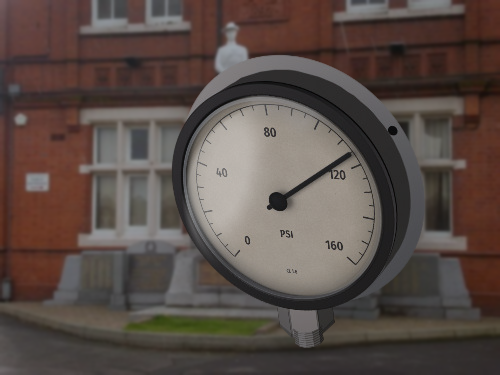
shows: 115 psi
